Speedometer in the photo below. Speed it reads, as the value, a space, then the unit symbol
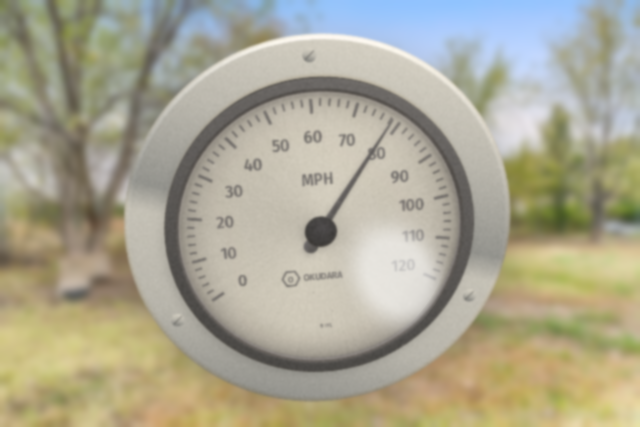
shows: 78 mph
